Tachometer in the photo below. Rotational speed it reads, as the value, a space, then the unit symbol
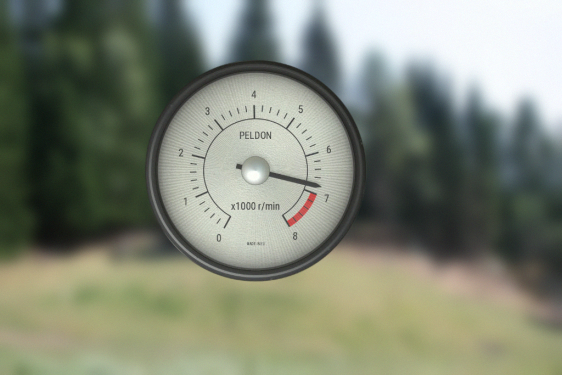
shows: 6800 rpm
